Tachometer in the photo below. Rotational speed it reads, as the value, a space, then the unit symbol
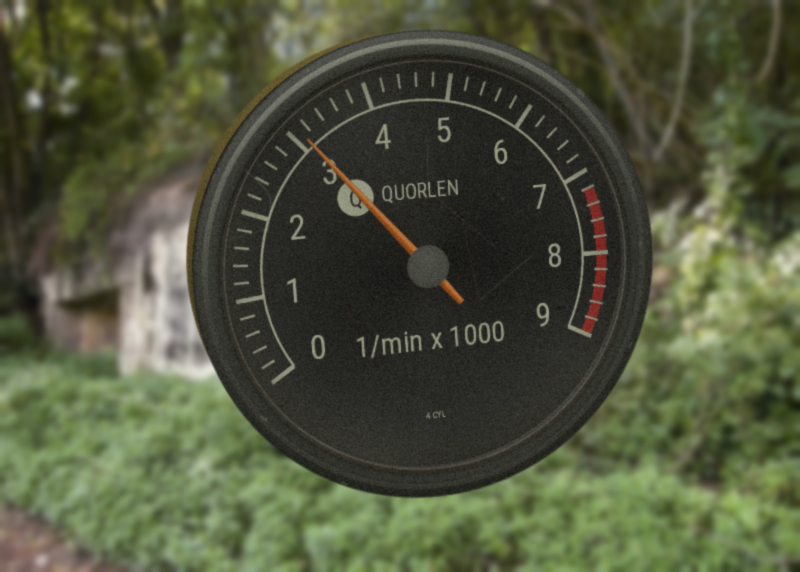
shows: 3100 rpm
